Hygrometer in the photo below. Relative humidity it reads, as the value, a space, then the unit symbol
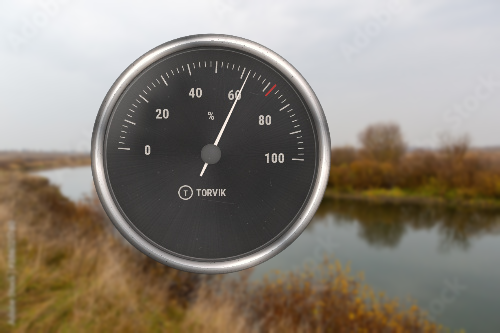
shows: 62 %
